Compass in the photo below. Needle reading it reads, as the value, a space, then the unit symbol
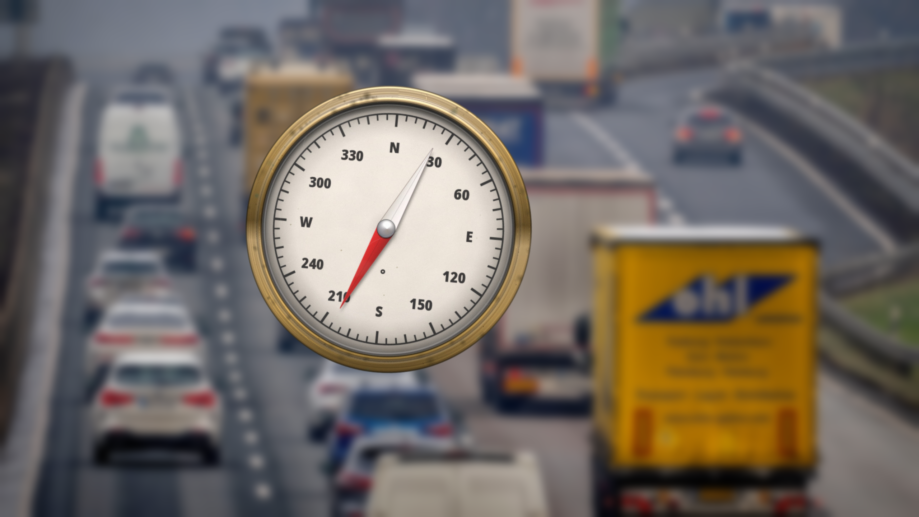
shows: 205 °
